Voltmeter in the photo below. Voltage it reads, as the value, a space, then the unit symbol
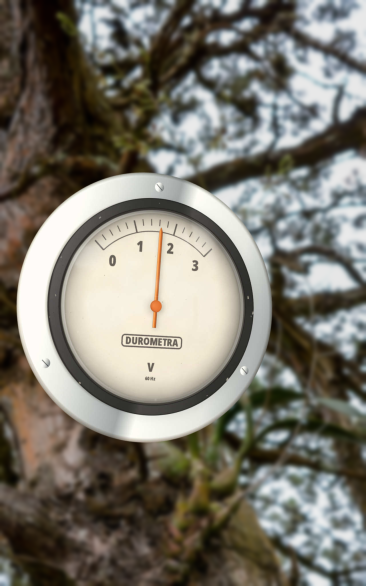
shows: 1.6 V
